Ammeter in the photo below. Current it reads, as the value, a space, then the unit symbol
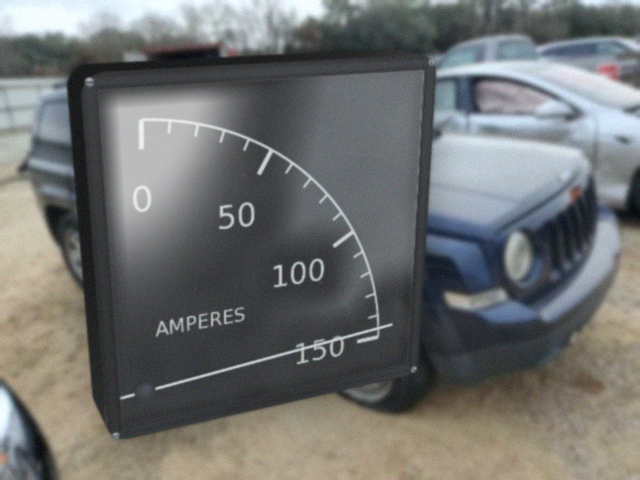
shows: 145 A
